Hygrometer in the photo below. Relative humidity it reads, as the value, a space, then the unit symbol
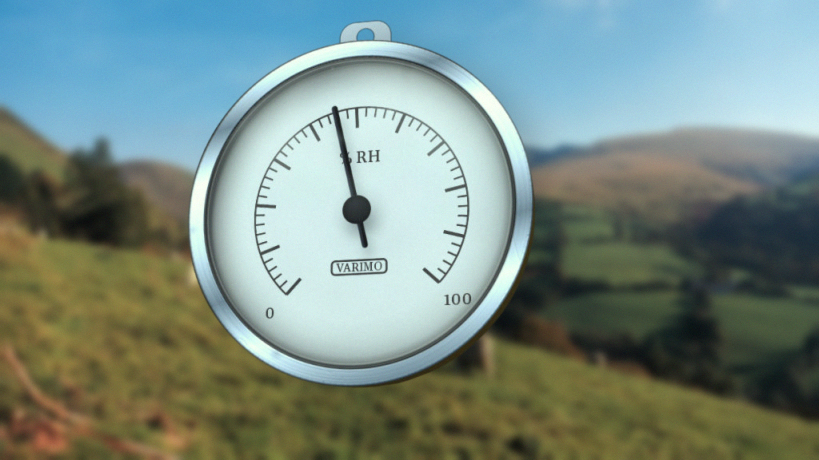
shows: 46 %
